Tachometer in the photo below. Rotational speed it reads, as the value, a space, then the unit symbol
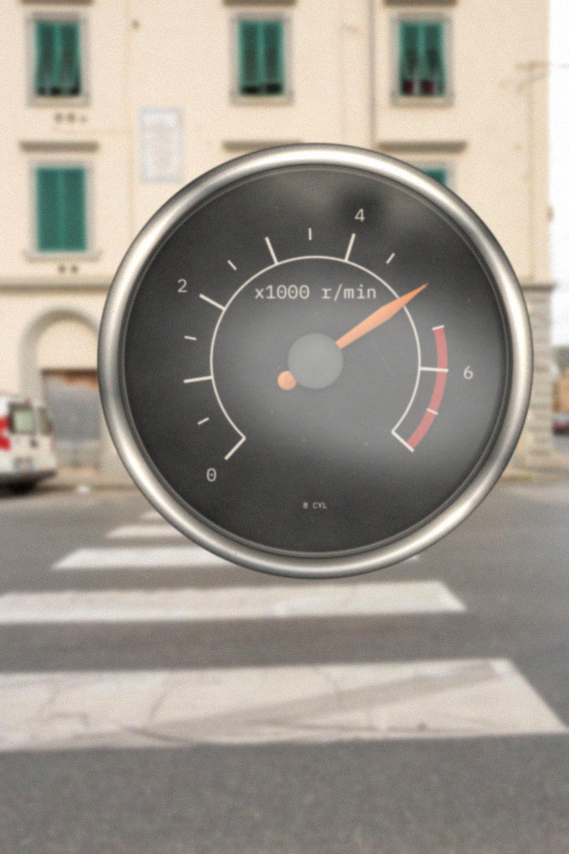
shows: 5000 rpm
